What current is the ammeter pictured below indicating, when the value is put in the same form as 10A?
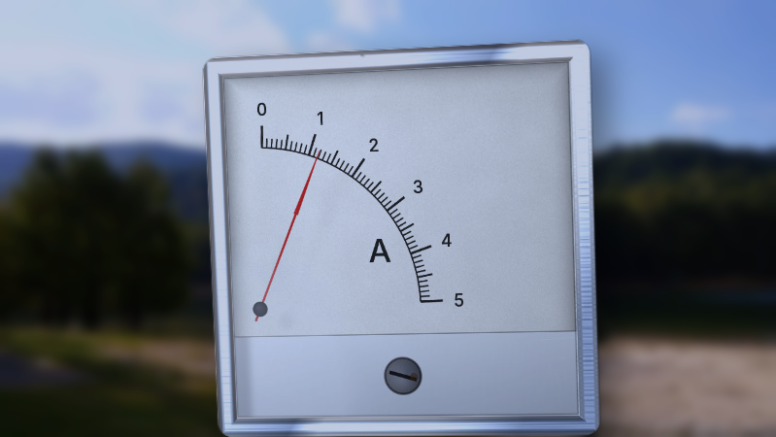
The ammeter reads 1.2A
